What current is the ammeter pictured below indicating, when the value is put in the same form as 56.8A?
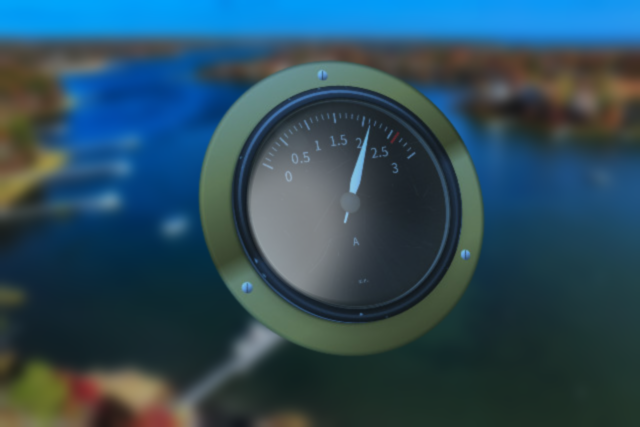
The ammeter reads 2.1A
